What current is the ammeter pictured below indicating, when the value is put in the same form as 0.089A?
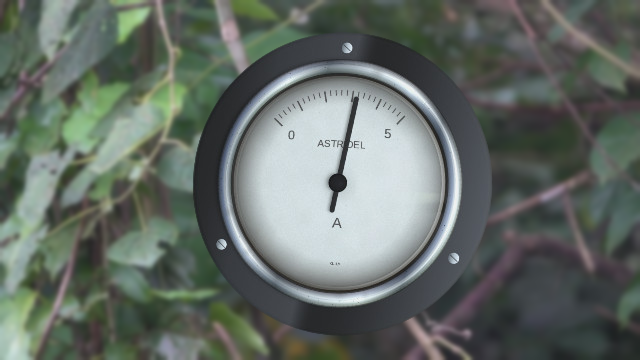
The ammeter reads 3.2A
